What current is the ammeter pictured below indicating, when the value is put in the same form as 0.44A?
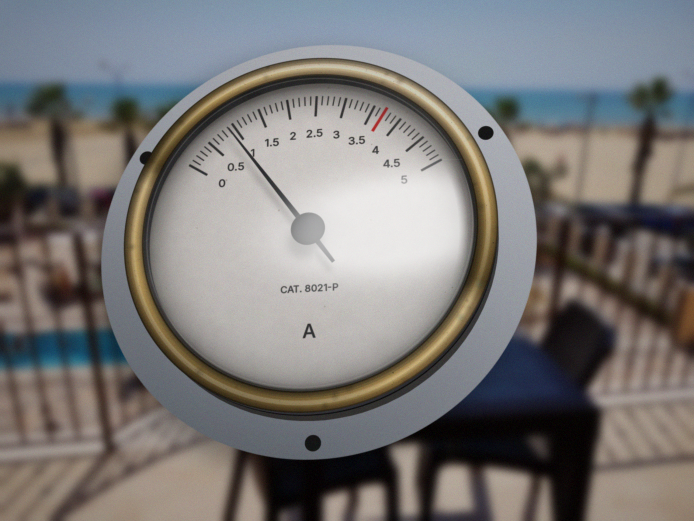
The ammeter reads 0.9A
